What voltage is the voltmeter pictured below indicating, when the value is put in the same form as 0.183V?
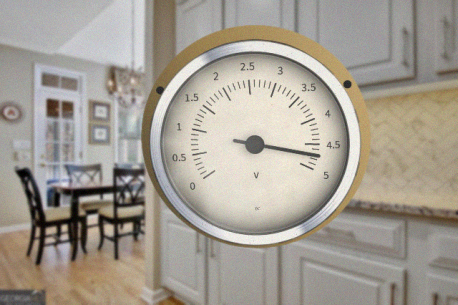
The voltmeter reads 4.7V
